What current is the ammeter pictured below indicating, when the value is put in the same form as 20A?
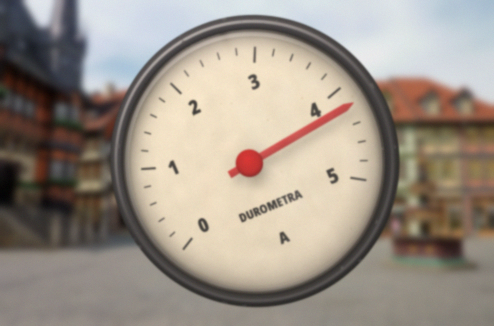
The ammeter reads 4.2A
